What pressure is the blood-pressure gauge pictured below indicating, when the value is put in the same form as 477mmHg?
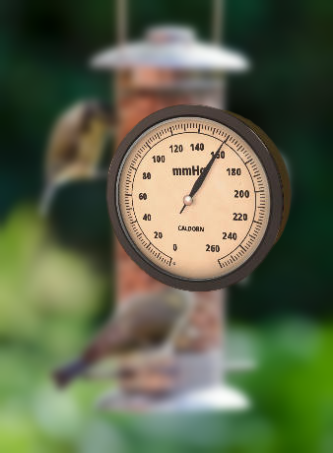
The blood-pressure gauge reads 160mmHg
